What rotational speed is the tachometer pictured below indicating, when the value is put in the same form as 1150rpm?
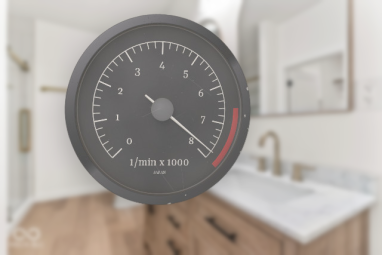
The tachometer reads 7800rpm
